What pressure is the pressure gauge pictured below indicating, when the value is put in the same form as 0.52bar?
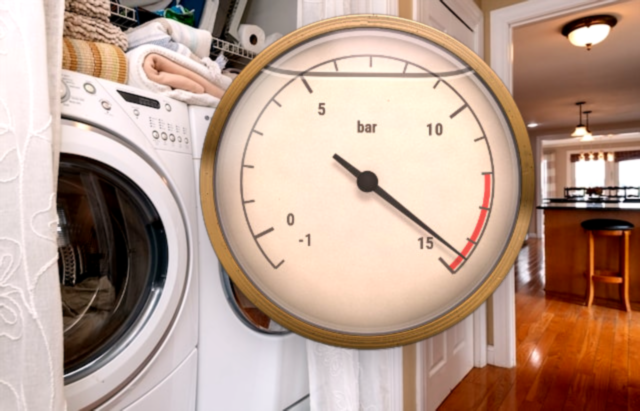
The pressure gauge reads 14.5bar
